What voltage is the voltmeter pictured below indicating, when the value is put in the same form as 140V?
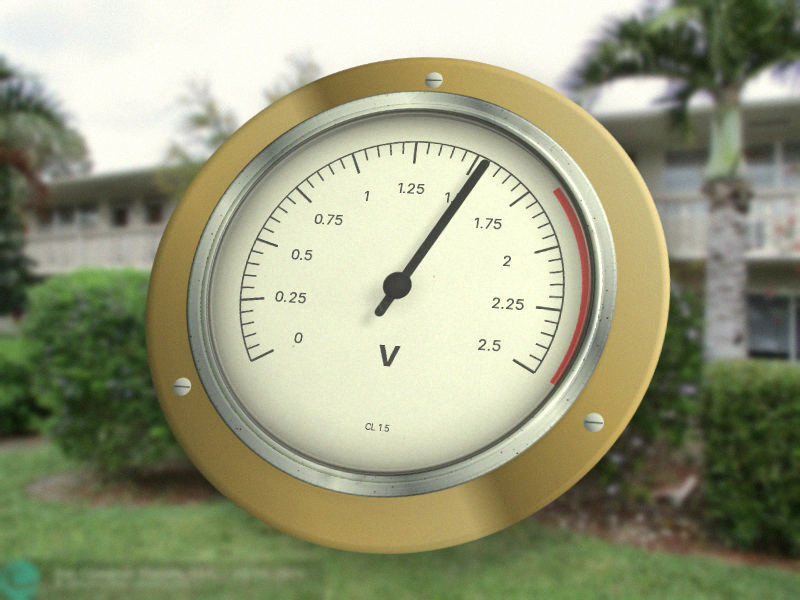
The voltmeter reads 1.55V
